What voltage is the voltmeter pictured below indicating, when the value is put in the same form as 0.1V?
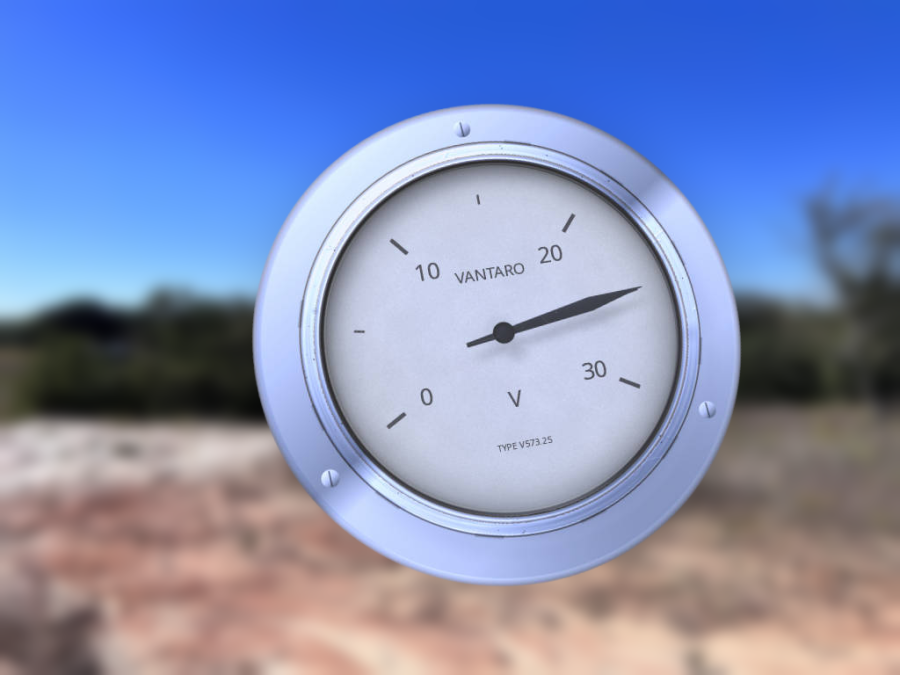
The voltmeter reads 25V
